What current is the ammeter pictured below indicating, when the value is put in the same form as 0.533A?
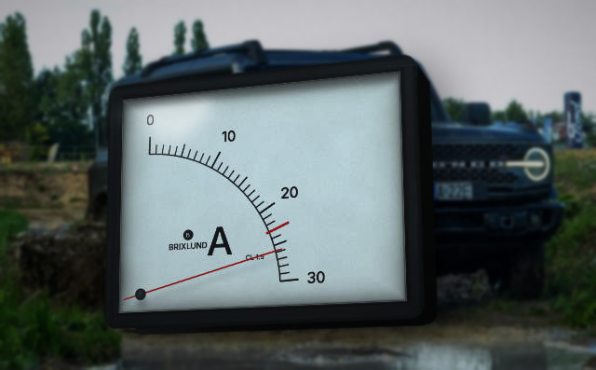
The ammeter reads 26A
